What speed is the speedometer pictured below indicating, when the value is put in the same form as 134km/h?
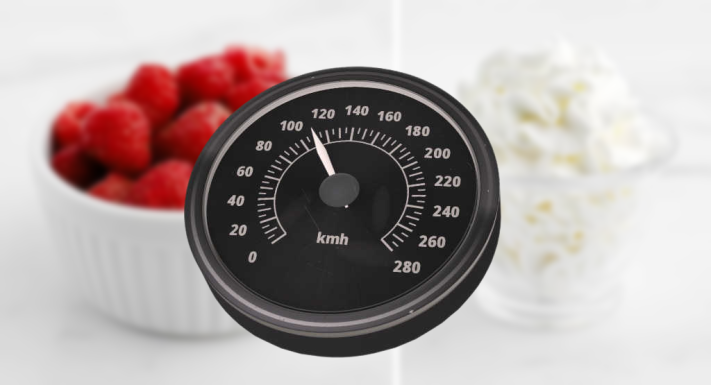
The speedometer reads 110km/h
